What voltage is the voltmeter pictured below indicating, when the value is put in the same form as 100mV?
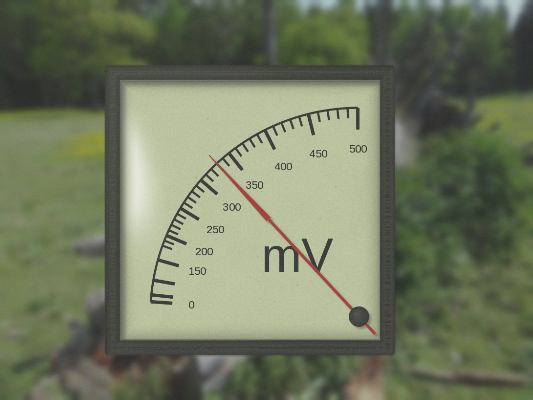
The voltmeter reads 330mV
